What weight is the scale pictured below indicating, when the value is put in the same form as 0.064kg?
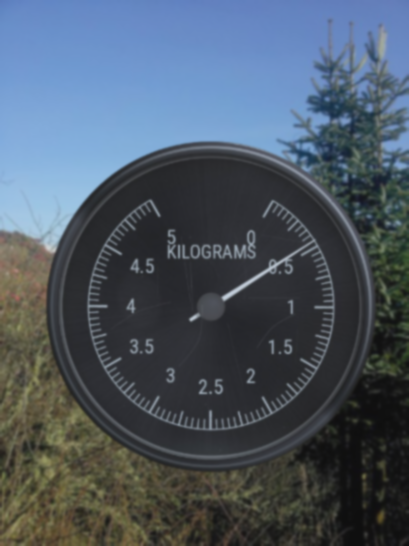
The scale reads 0.45kg
